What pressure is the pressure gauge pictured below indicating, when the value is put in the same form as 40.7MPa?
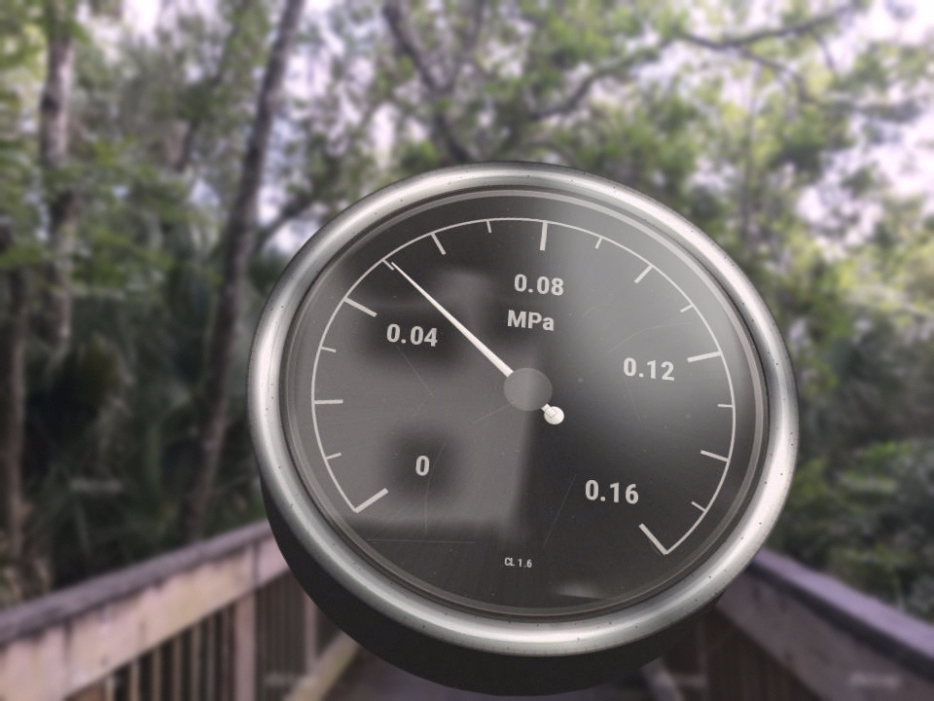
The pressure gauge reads 0.05MPa
